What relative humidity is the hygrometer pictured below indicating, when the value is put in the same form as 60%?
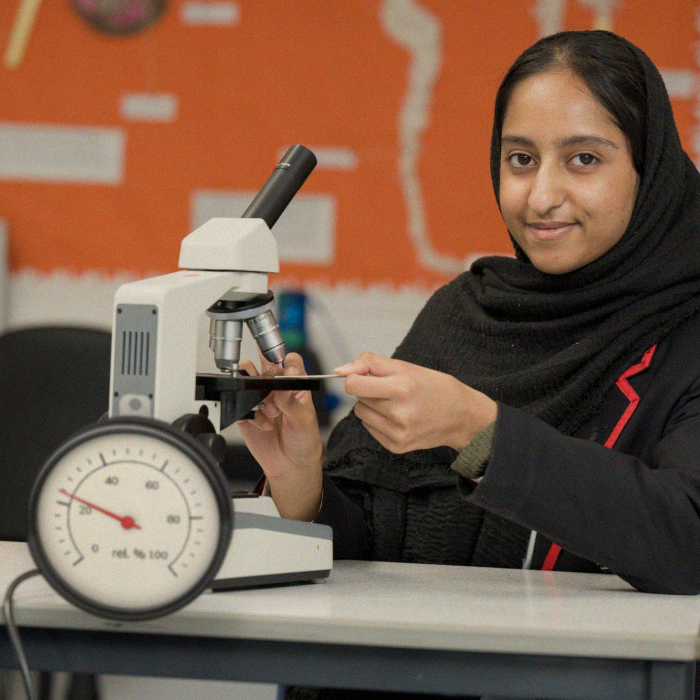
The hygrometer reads 24%
